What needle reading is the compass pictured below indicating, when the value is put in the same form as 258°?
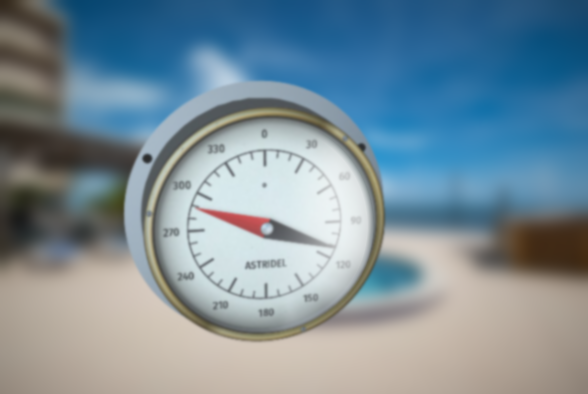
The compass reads 290°
